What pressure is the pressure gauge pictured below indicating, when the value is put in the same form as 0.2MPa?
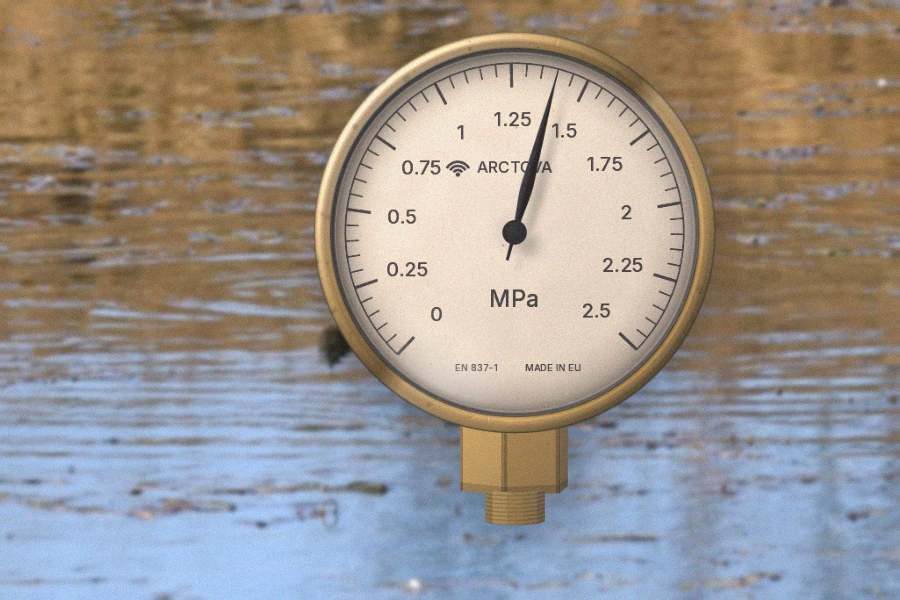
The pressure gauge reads 1.4MPa
